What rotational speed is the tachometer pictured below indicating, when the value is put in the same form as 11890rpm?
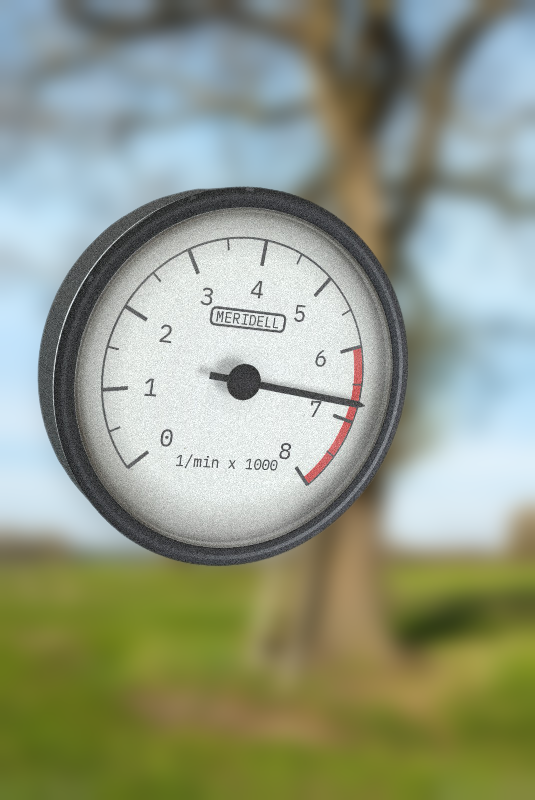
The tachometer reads 6750rpm
